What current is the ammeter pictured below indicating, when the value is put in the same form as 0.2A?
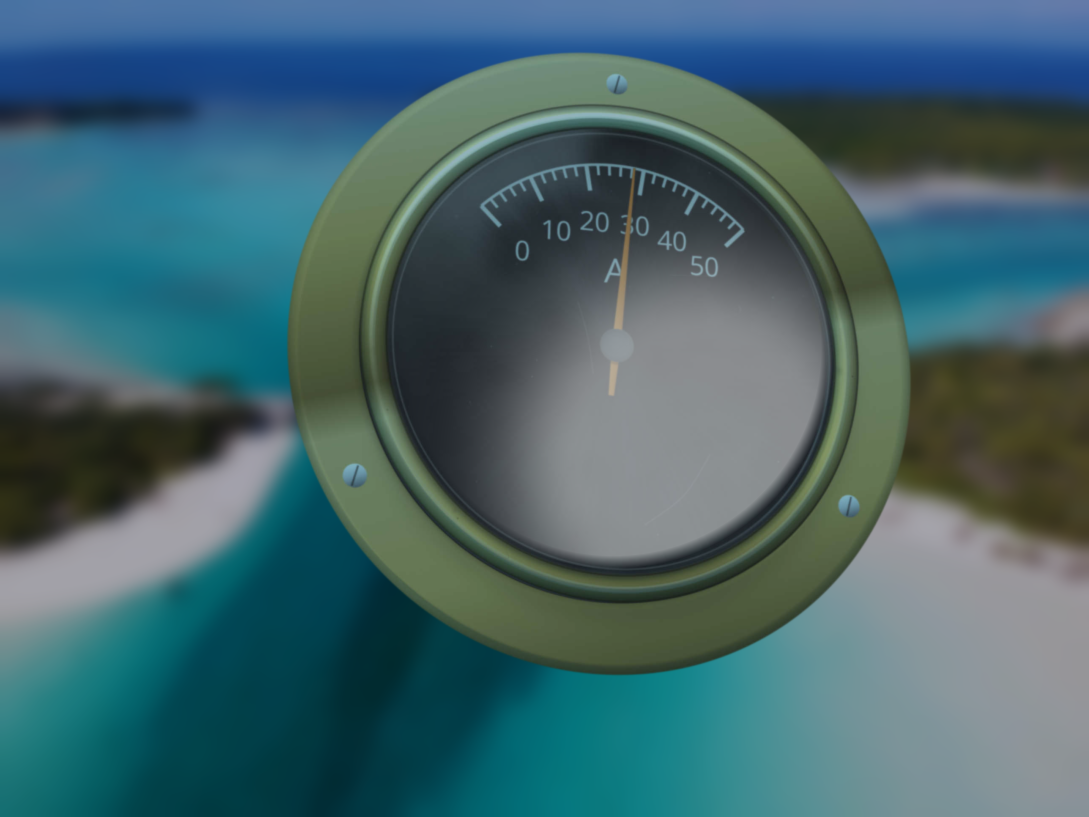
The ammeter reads 28A
